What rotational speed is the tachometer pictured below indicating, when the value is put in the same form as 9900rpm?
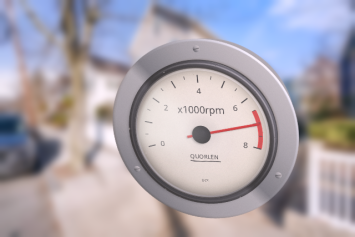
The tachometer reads 7000rpm
